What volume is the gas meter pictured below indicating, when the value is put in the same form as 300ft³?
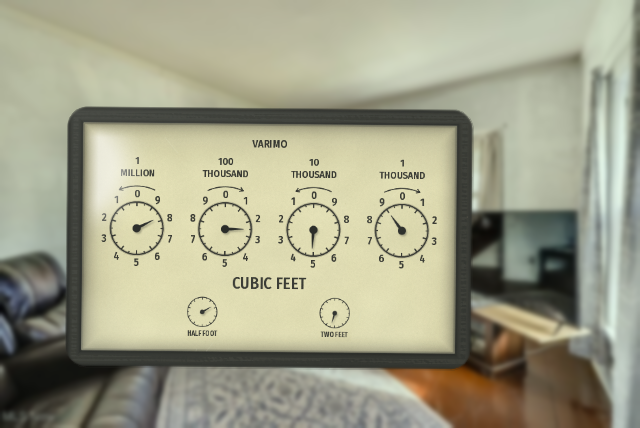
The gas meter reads 824900ft³
